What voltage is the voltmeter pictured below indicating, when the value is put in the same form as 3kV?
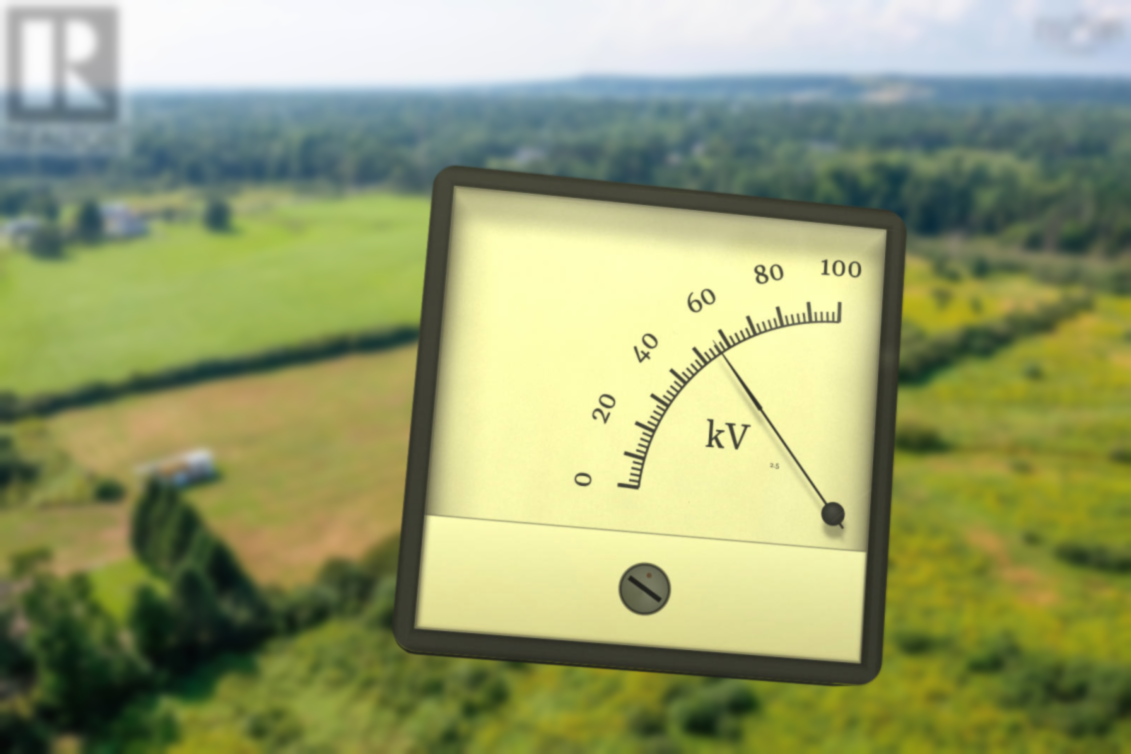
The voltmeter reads 56kV
